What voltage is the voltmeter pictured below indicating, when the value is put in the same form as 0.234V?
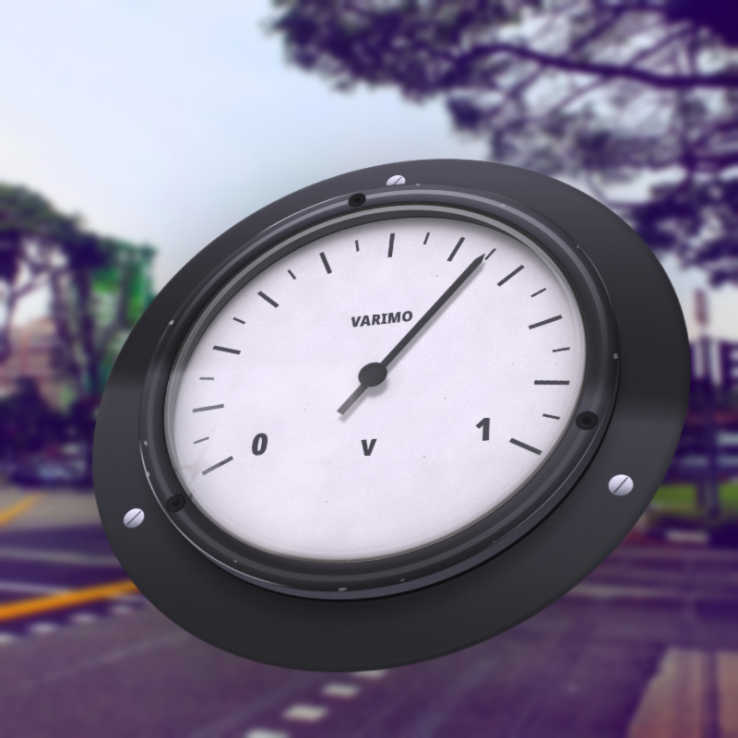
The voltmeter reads 0.65V
